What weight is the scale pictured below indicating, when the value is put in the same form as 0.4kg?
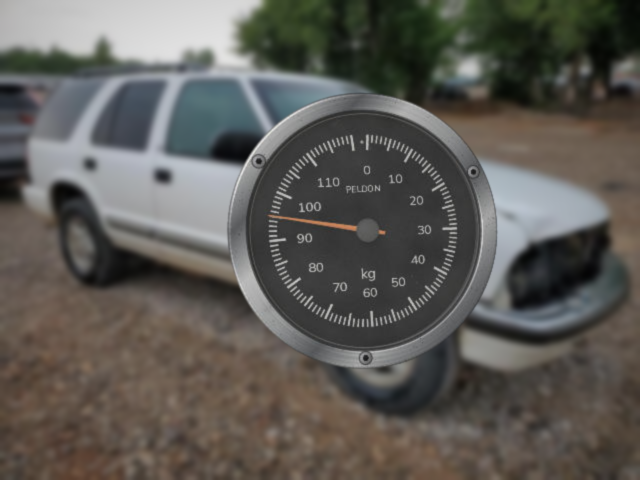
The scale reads 95kg
